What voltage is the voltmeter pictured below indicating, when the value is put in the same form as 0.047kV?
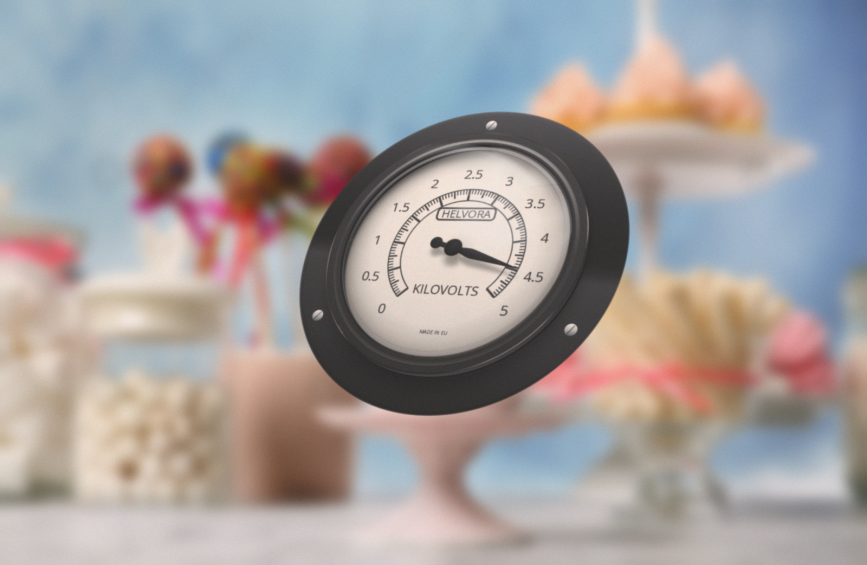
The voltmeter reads 4.5kV
